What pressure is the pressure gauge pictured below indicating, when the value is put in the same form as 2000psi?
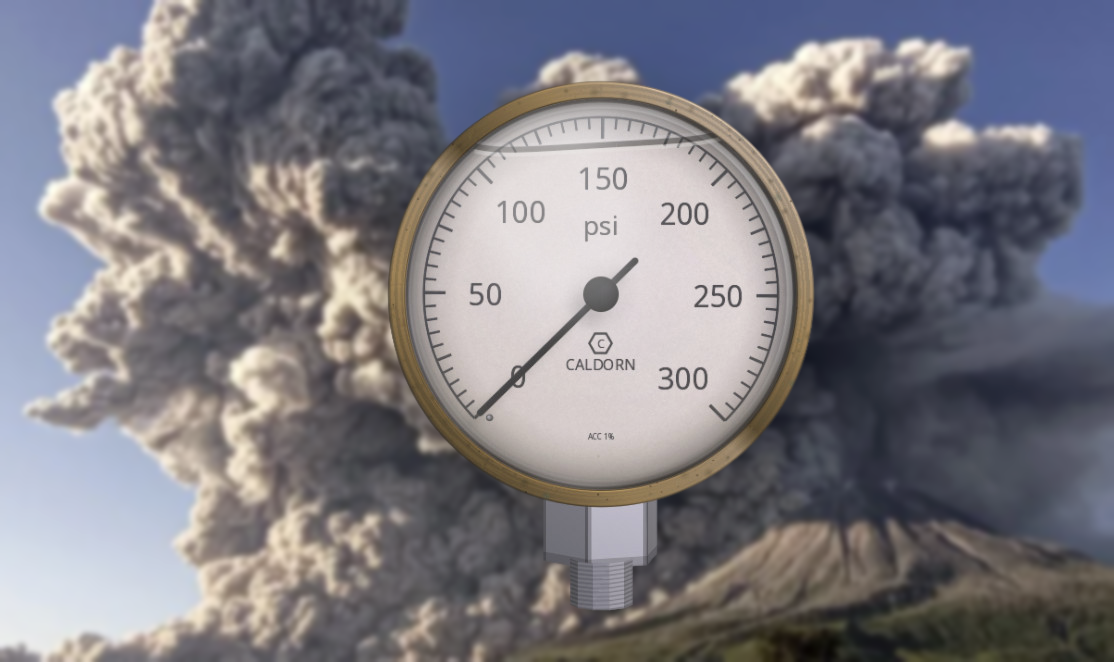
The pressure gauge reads 0psi
